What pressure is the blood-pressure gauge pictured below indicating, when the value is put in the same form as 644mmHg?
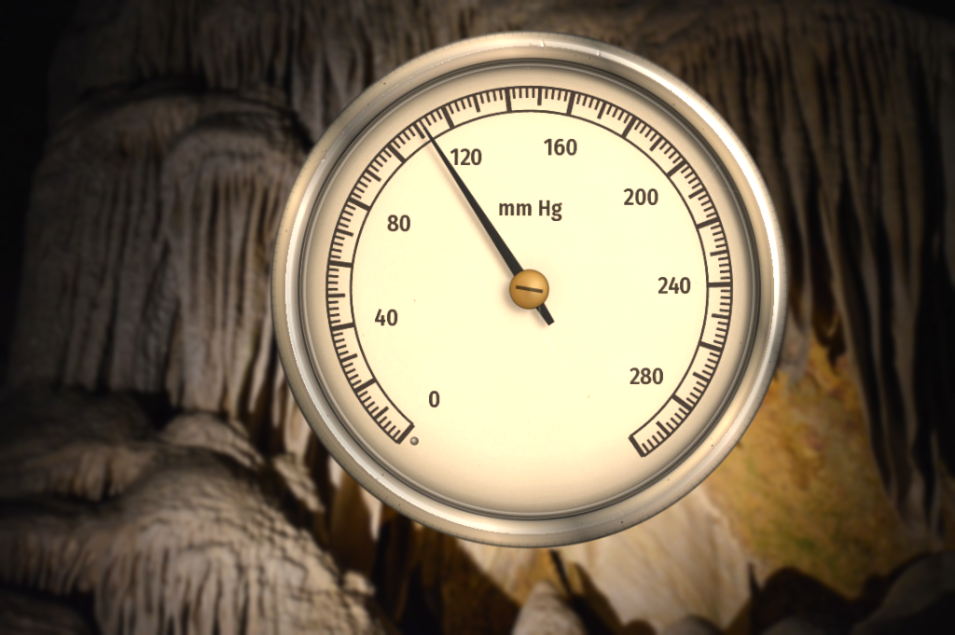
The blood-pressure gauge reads 112mmHg
